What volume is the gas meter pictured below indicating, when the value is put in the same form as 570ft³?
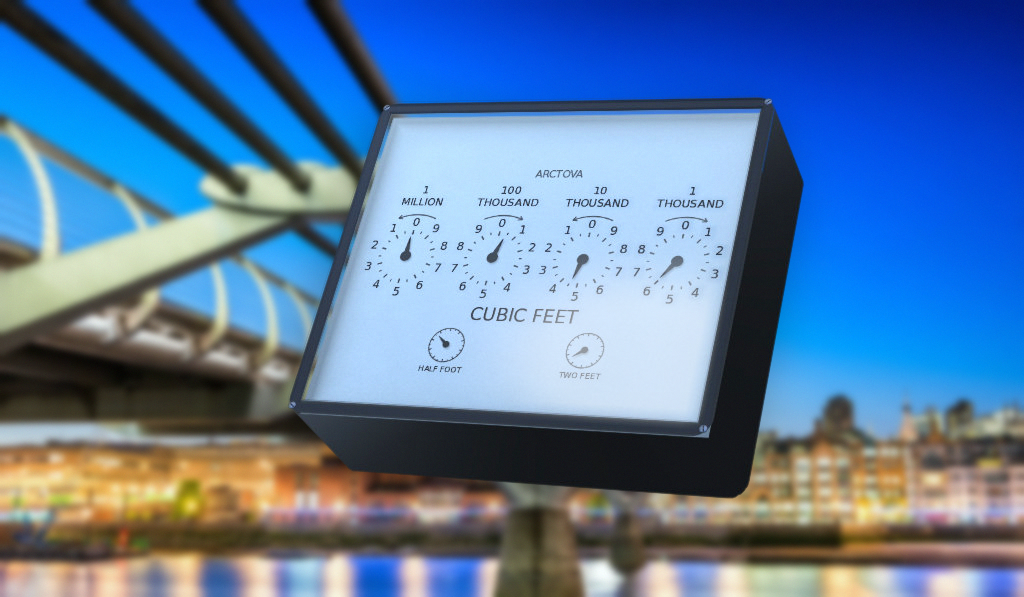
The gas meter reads 4600ft³
